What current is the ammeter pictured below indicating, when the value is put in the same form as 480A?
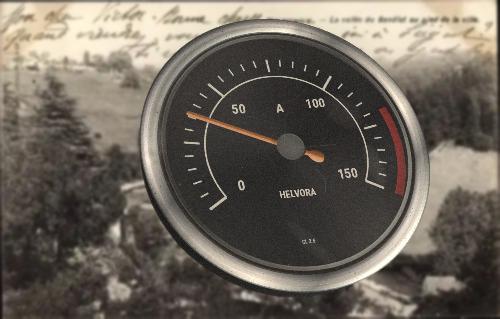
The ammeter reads 35A
